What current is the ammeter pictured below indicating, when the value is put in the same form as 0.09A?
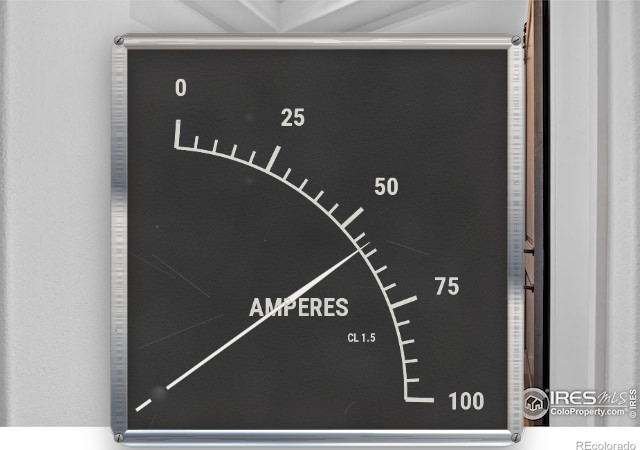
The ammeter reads 57.5A
